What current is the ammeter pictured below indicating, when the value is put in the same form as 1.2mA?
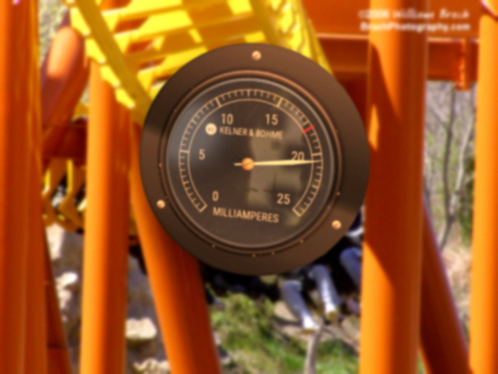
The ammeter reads 20.5mA
